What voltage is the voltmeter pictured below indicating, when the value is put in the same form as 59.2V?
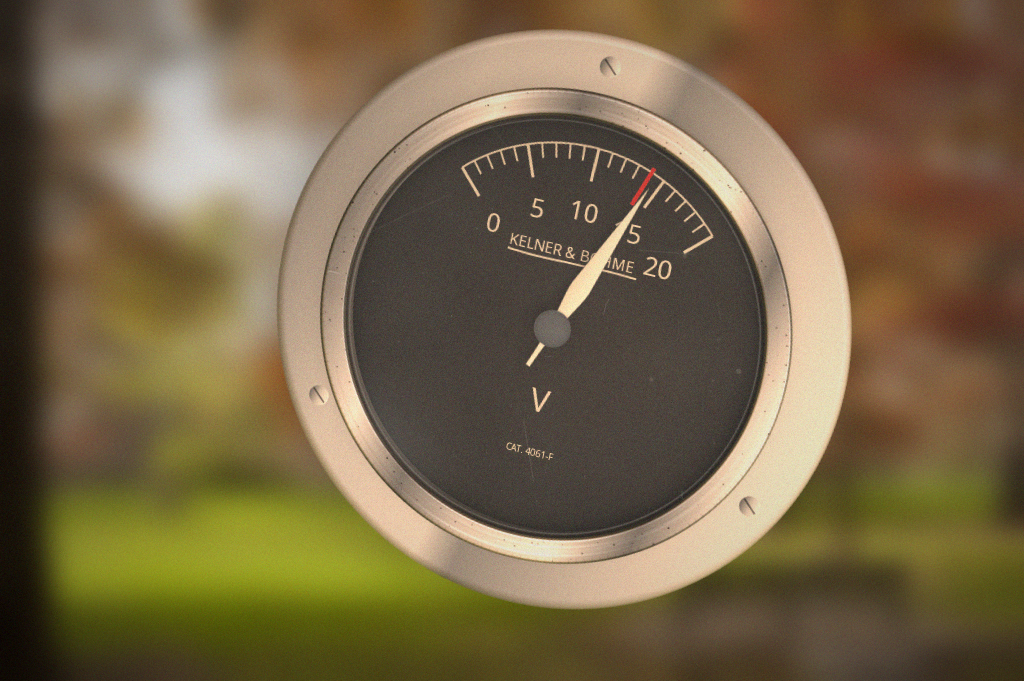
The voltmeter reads 14.5V
